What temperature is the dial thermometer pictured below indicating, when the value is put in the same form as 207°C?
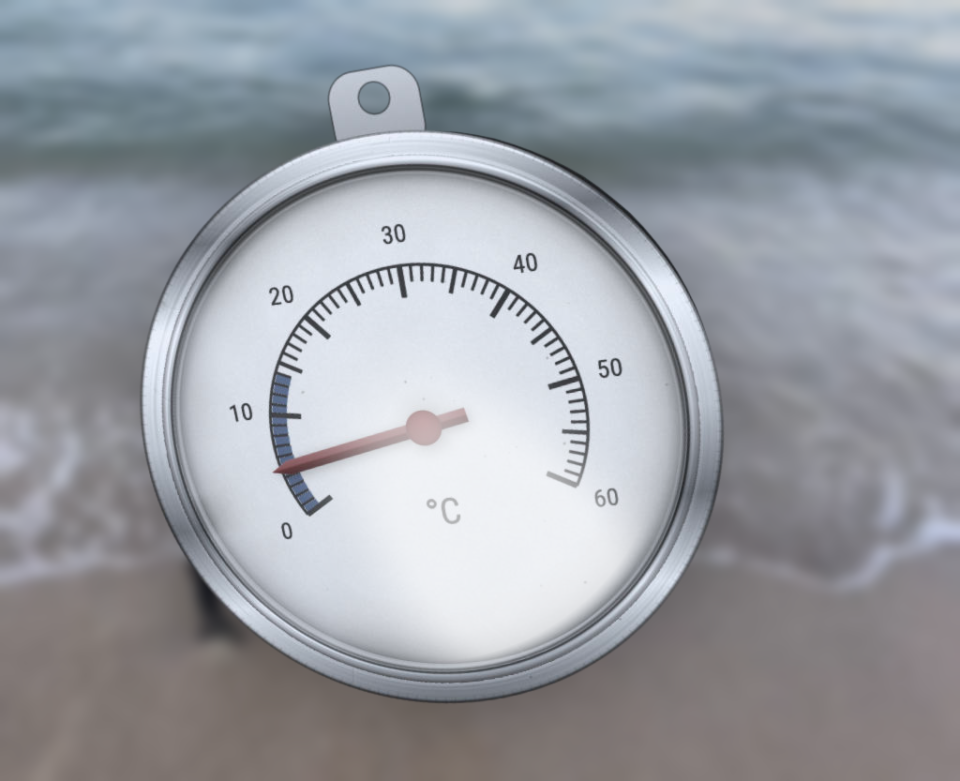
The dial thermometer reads 5°C
